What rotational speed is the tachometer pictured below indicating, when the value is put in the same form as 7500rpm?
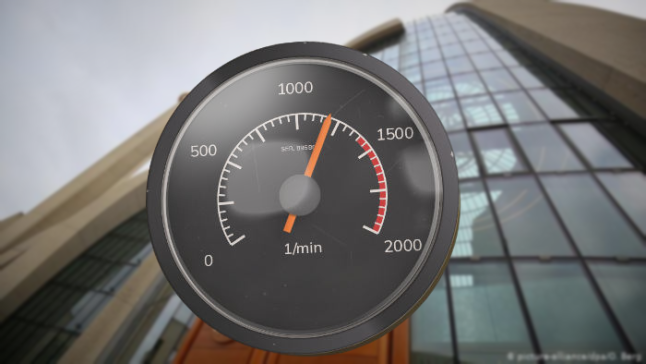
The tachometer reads 1200rpm
